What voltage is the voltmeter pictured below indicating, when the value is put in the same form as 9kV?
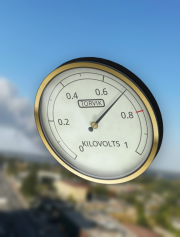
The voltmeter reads 0.7kV
